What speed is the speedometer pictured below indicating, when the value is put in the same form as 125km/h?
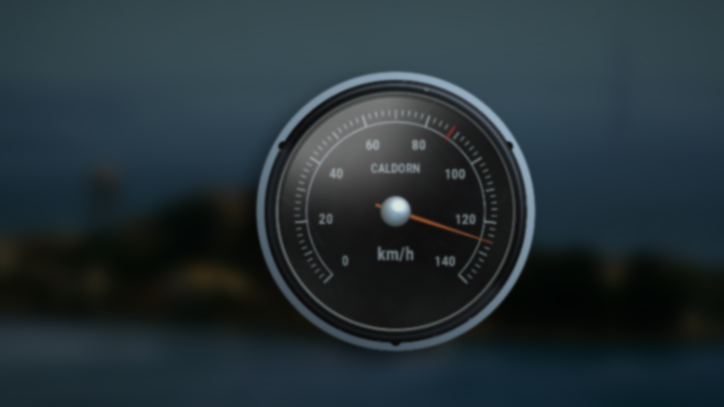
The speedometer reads 126km/h
